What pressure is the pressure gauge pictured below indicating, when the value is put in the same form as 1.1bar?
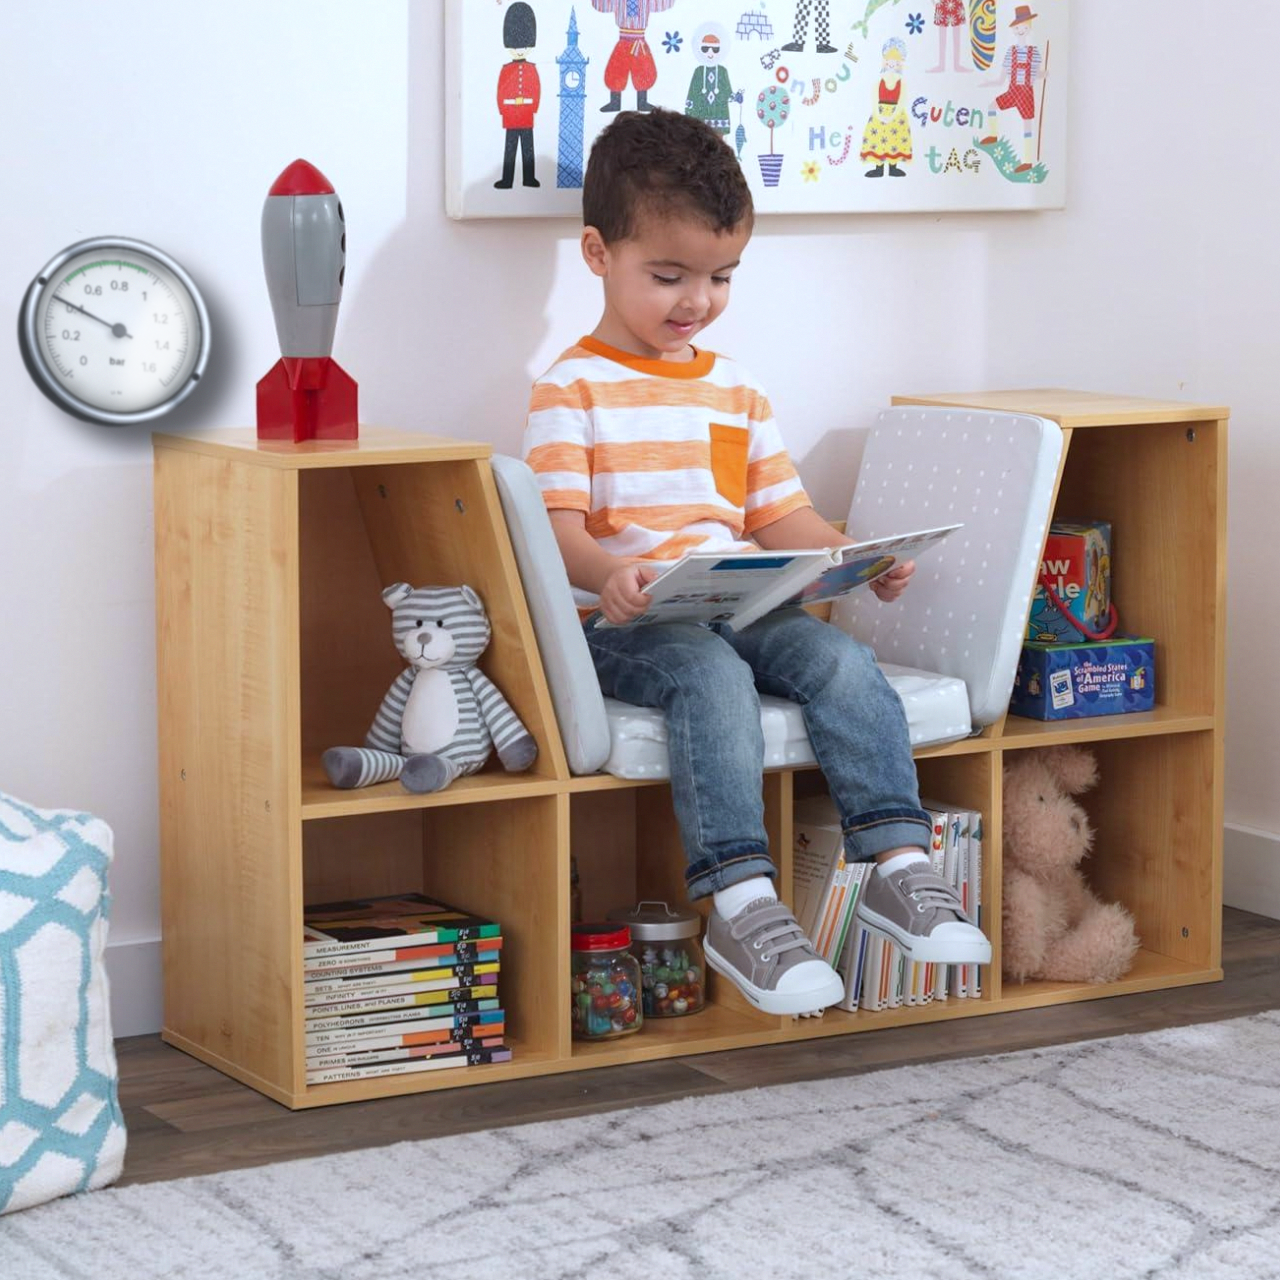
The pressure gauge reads 0.4bar
